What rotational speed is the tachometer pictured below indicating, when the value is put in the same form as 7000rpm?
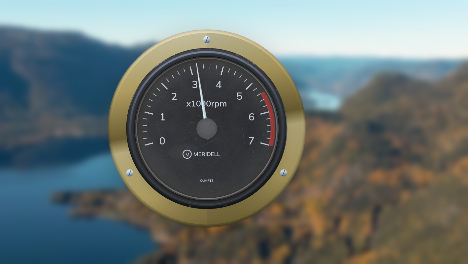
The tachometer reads 3200rpm
